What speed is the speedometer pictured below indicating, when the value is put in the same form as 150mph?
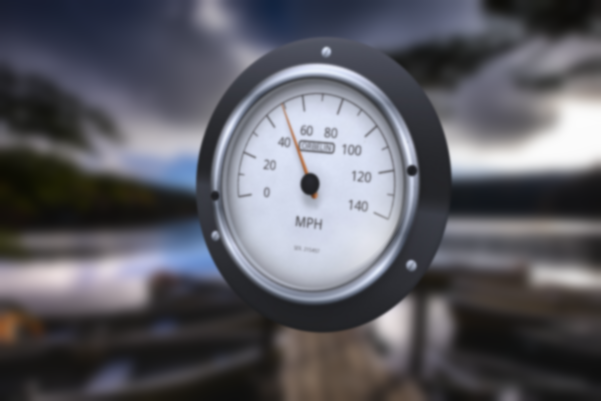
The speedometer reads 50mph
